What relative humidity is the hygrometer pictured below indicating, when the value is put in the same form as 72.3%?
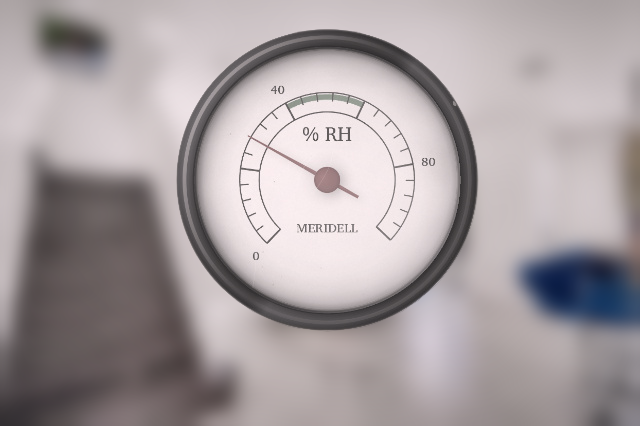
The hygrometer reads 28%
